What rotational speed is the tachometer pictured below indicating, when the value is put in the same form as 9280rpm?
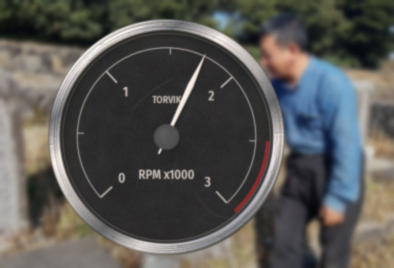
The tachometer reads 1750rpm
